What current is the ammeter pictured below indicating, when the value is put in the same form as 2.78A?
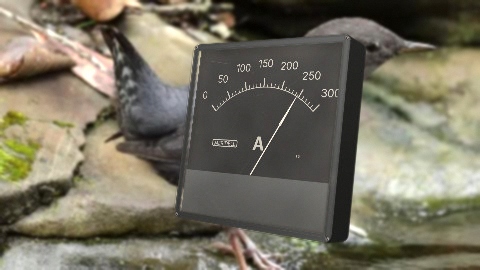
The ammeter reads 250A
